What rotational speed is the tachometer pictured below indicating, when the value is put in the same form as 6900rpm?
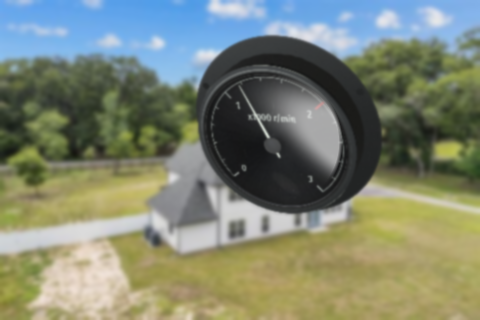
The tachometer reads 1200rpm
